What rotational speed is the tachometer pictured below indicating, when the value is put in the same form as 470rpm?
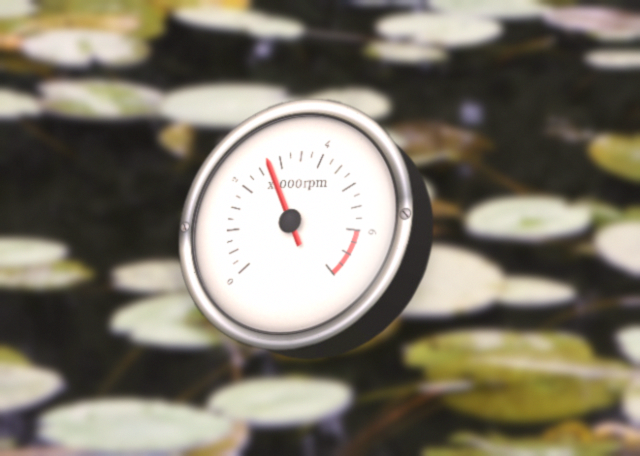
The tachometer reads 2750rpm
